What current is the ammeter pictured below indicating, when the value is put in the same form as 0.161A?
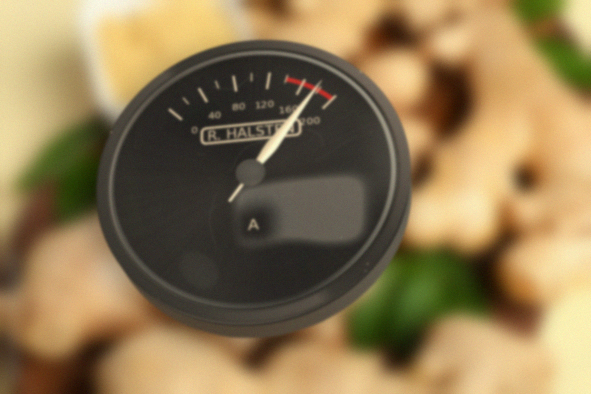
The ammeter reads 180A
